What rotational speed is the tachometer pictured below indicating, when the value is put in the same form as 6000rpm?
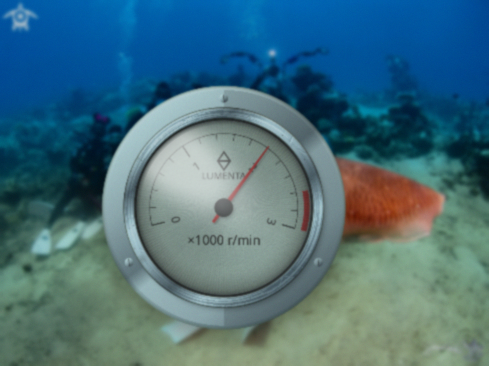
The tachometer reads 2000rpm
